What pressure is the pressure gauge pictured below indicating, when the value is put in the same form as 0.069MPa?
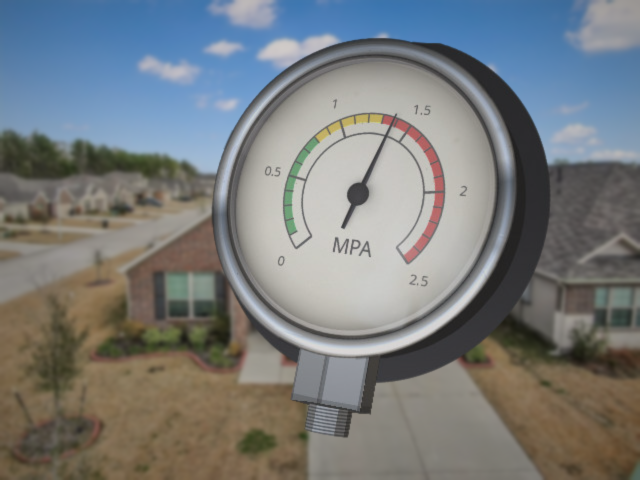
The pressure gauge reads 1.4MPa
